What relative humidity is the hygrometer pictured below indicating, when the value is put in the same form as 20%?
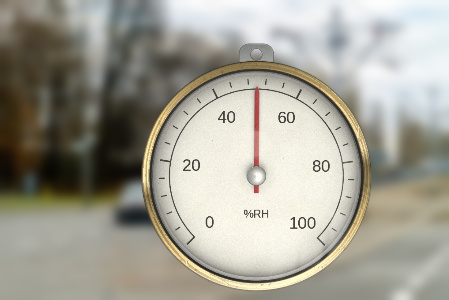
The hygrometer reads 50%
